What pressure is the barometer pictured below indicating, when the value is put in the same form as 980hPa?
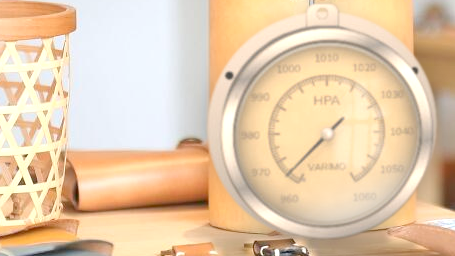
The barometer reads 965hPa
